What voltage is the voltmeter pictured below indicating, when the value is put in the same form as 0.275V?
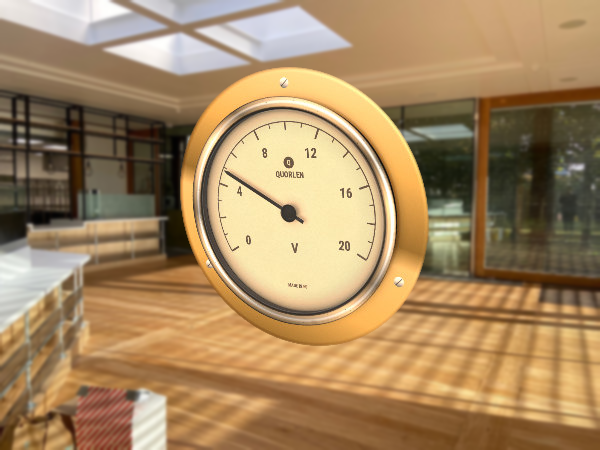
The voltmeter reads 5V
